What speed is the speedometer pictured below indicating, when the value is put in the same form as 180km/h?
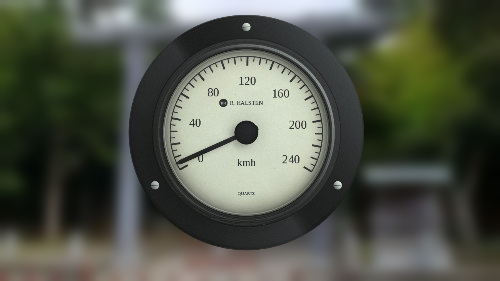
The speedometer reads 5km/h
